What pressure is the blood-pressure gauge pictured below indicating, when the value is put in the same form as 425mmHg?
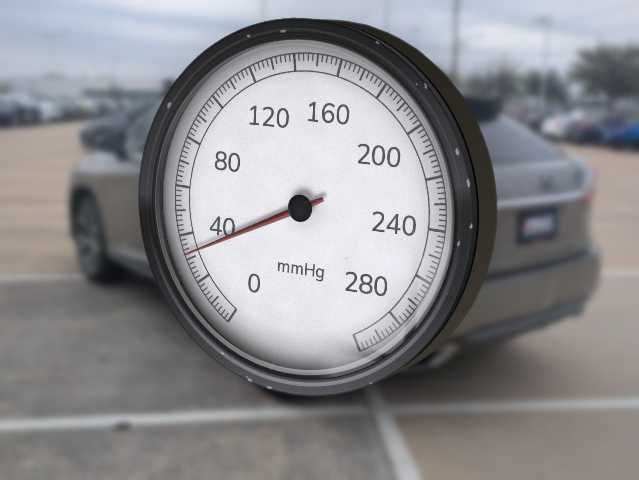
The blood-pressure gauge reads 32mmHg
